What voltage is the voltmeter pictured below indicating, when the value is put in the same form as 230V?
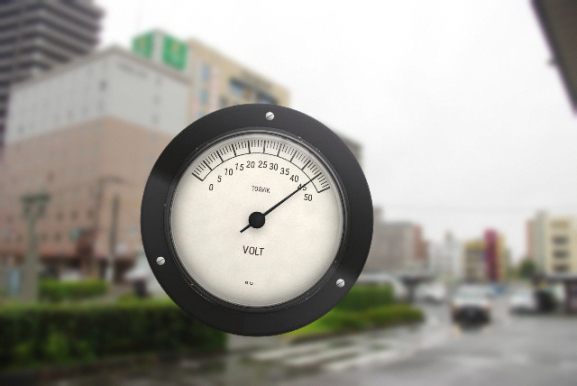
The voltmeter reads 45V
